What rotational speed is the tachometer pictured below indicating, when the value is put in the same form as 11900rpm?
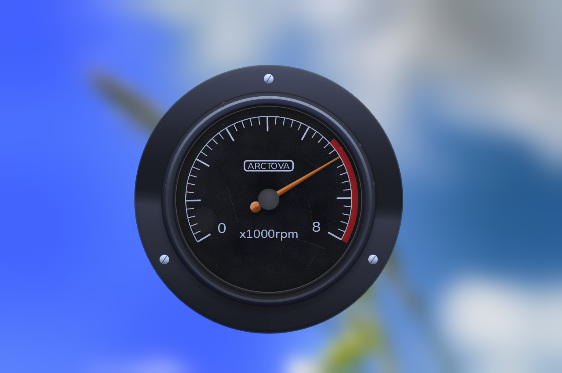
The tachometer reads 6000rpm
